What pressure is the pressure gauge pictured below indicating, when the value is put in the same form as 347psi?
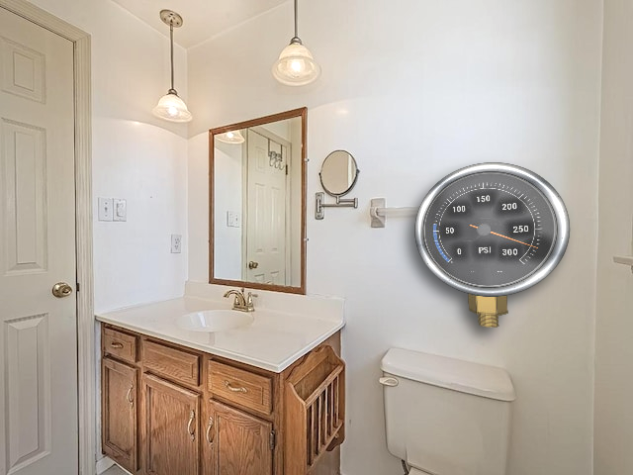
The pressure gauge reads 275psi
